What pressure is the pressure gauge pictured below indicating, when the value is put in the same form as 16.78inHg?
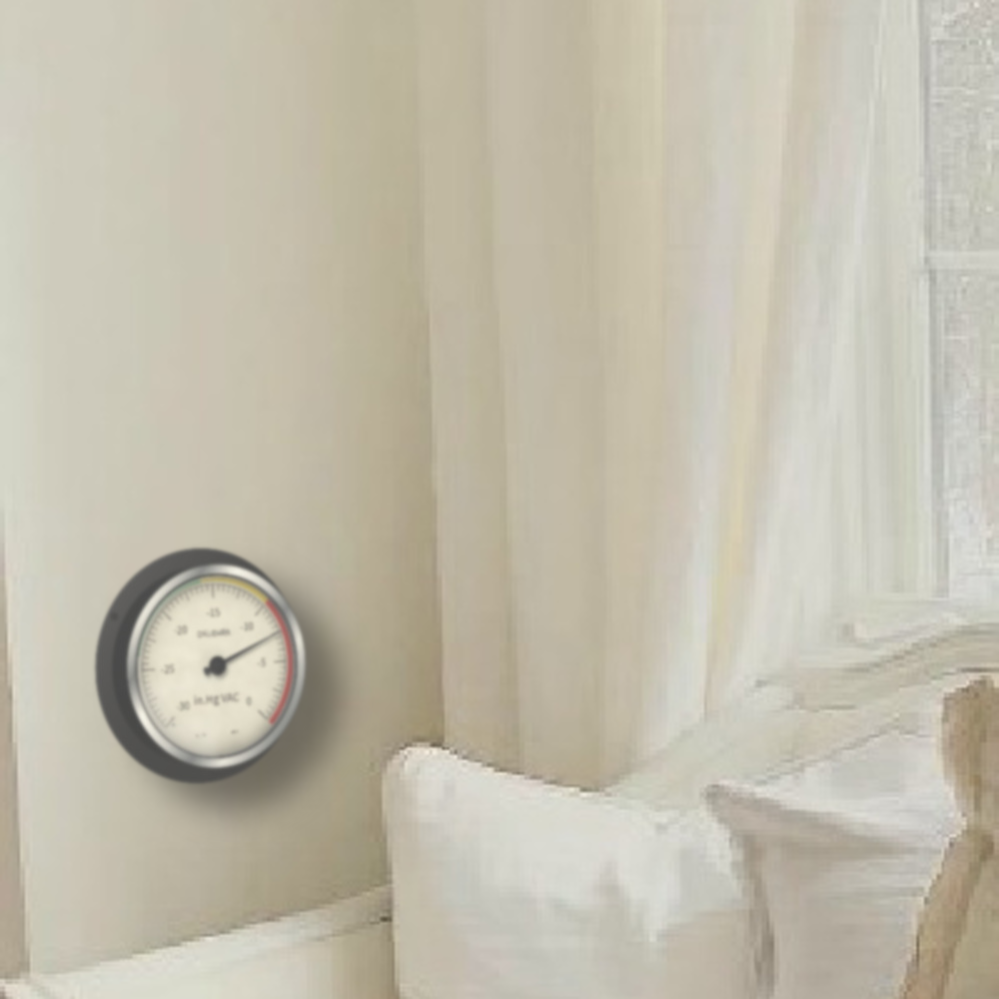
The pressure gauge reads -7.5inHg
